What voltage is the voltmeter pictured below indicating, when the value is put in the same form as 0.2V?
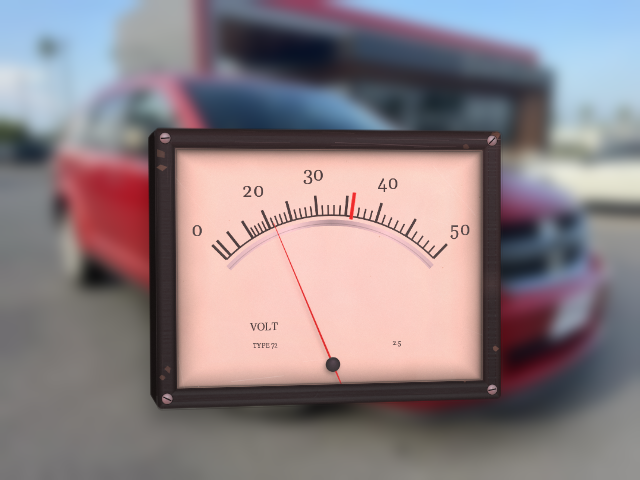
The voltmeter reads 21V
